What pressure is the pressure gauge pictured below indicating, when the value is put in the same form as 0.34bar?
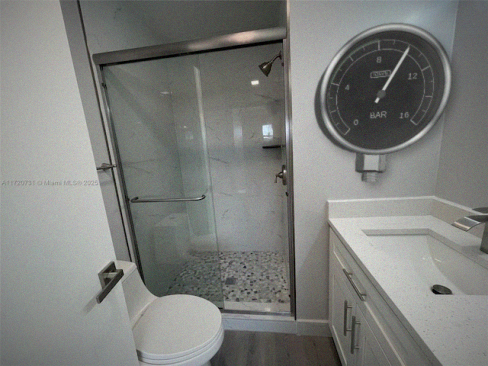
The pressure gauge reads 10bar
